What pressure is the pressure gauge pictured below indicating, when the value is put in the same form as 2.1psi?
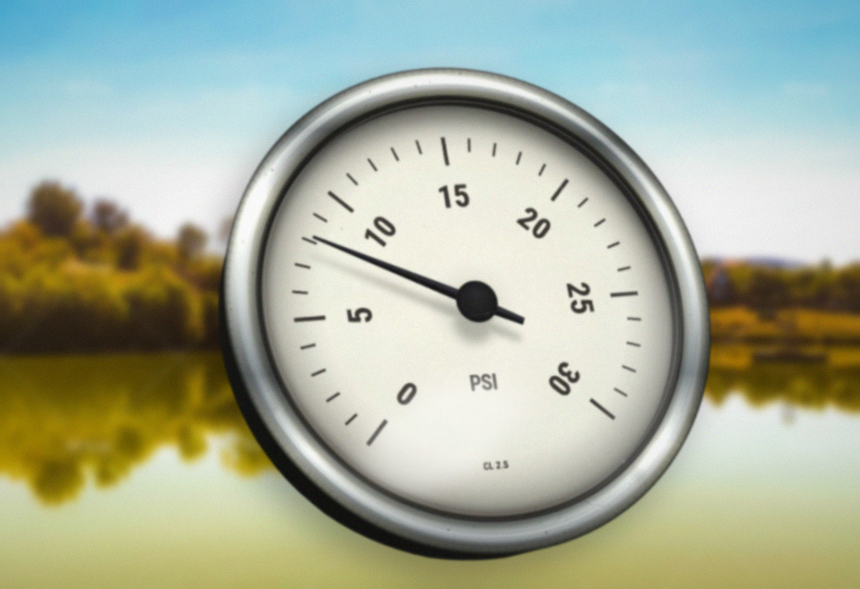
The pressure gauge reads 8psi
